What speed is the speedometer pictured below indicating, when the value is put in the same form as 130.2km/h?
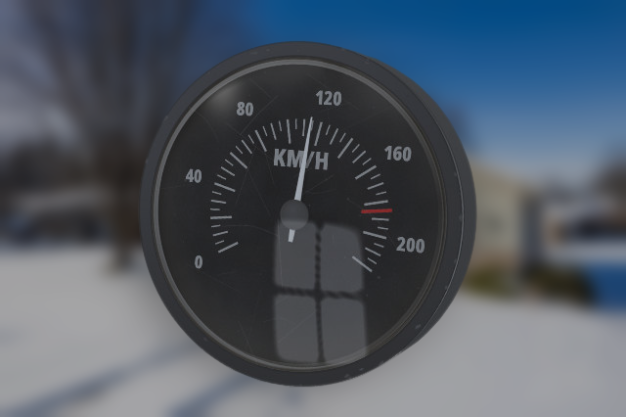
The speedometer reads 115km/h
